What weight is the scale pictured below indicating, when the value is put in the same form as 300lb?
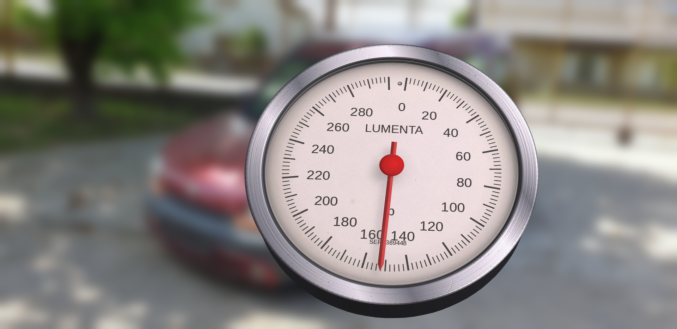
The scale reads 152lb
